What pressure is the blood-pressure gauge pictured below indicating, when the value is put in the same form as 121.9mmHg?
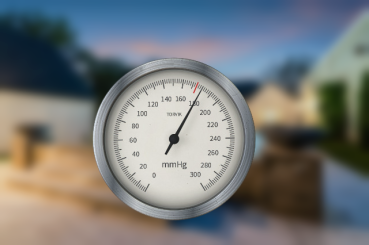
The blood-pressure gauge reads 180mmHg
